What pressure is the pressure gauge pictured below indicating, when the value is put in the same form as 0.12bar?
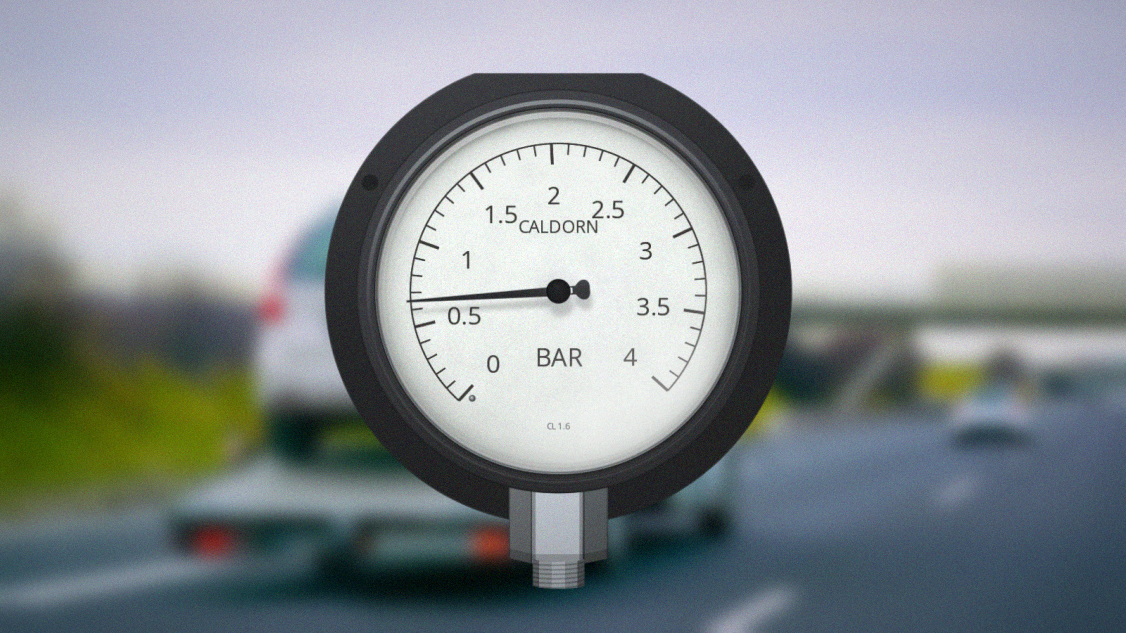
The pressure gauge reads 0.65bar
